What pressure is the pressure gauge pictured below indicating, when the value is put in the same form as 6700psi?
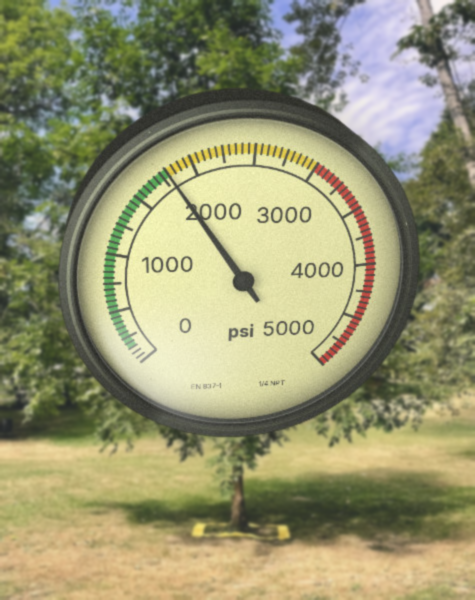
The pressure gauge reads 1800psi
